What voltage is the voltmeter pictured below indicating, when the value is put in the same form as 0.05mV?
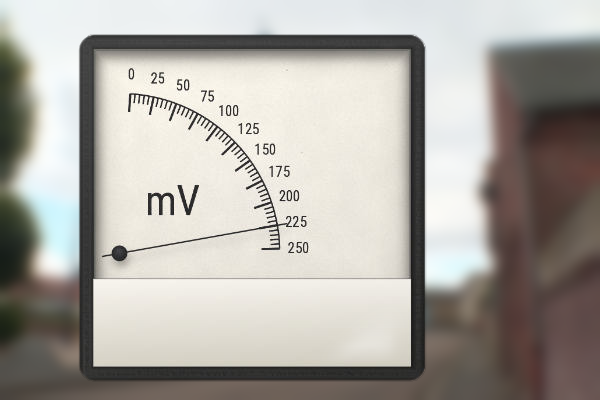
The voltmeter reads 225mV
